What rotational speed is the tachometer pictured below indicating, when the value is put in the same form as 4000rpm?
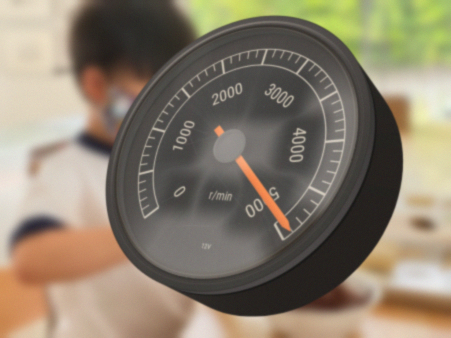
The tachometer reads 4900rpm
